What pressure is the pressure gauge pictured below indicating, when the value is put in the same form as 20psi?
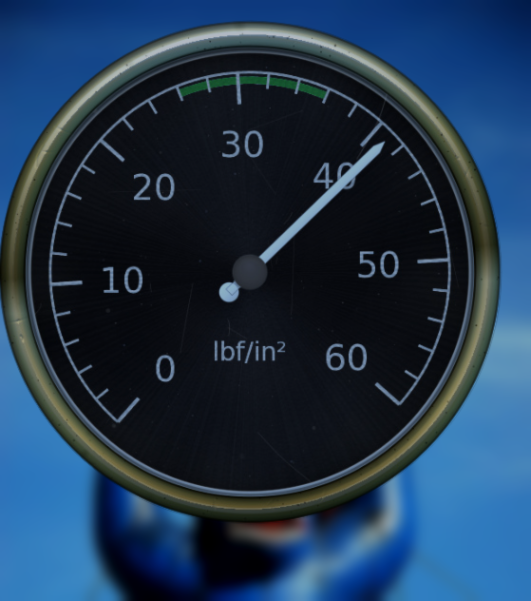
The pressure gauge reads 41psi
